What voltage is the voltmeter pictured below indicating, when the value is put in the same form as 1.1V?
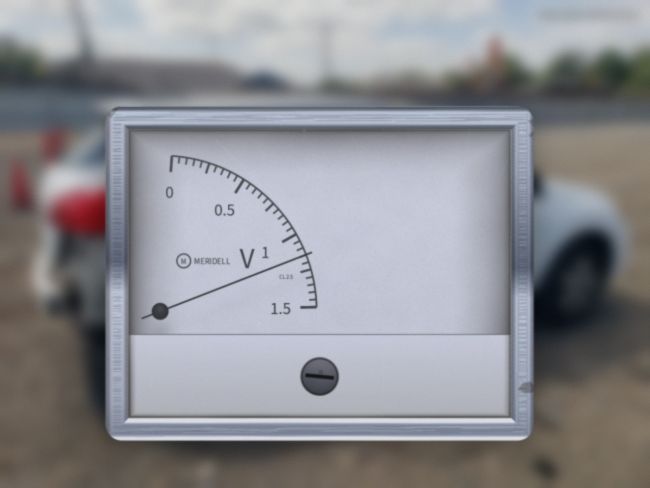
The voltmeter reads 1.15V
